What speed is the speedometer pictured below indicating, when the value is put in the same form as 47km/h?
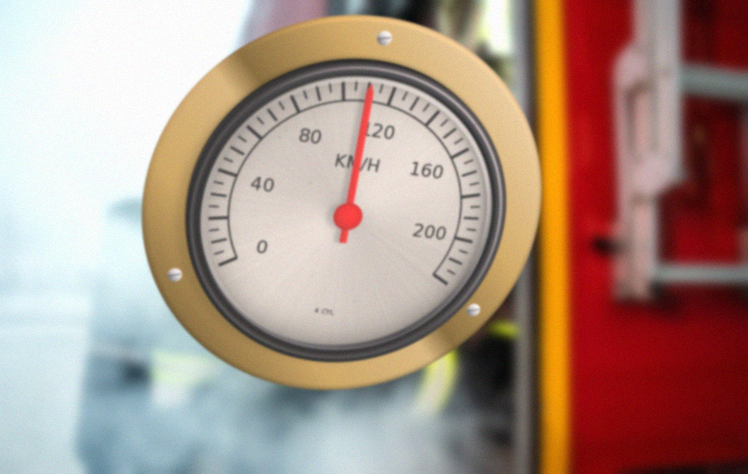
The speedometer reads 110km/h
